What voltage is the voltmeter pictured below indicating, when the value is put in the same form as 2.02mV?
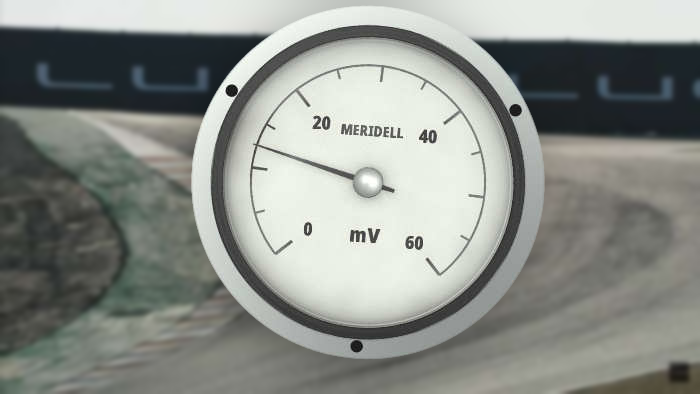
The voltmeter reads 12.5mV
